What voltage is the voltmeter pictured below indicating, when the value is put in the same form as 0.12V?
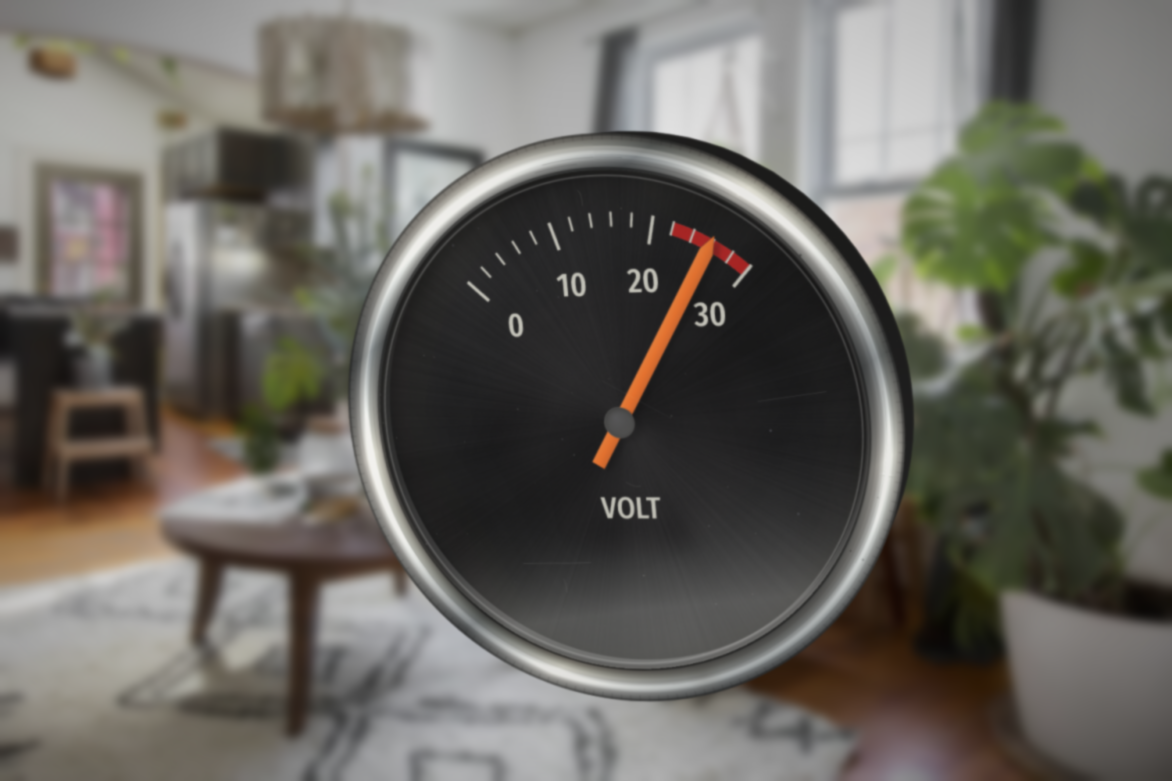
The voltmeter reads 26V
